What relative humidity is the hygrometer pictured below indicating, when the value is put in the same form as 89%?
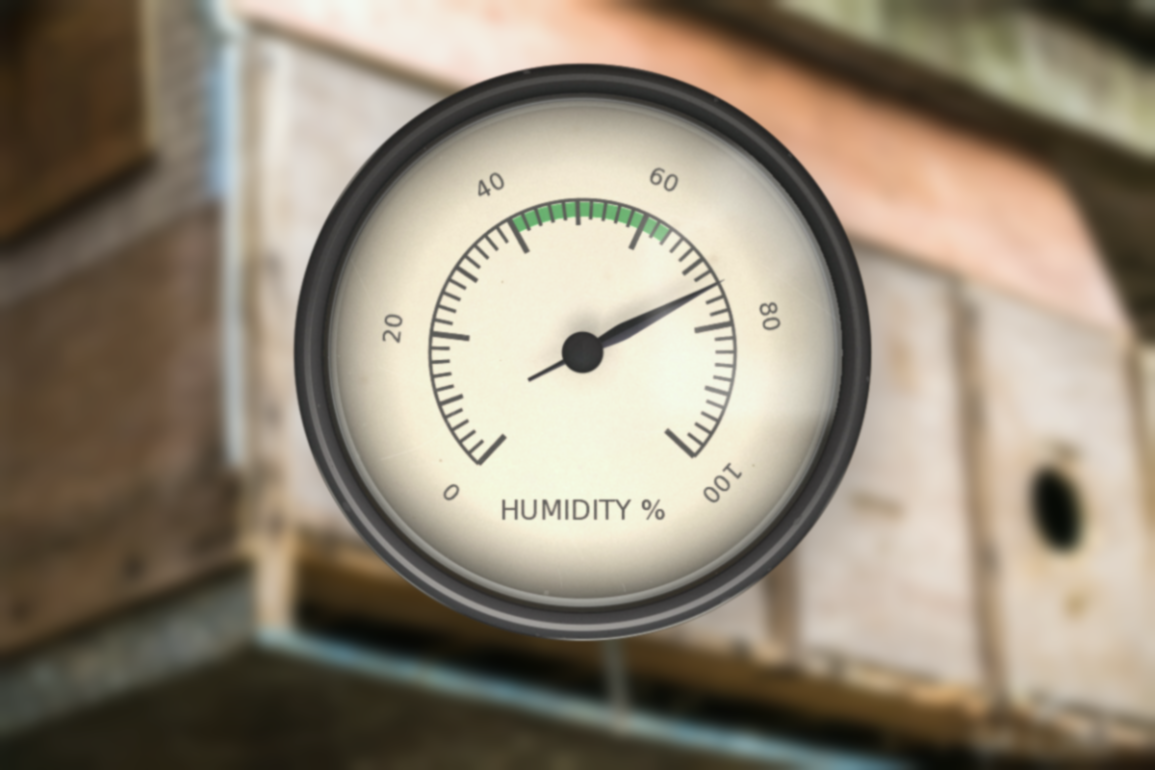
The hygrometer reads 74%
